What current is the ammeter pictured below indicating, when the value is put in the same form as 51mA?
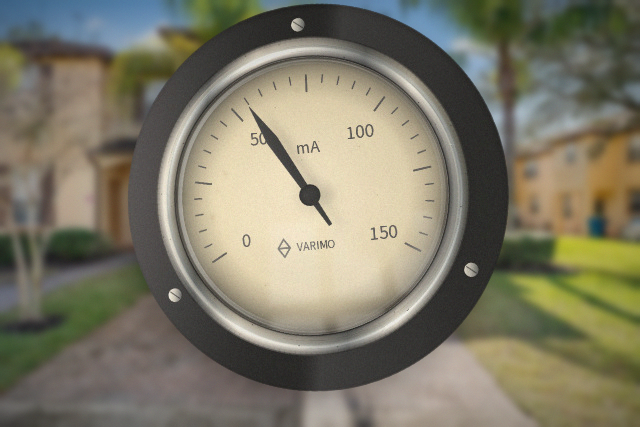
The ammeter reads 55mA
